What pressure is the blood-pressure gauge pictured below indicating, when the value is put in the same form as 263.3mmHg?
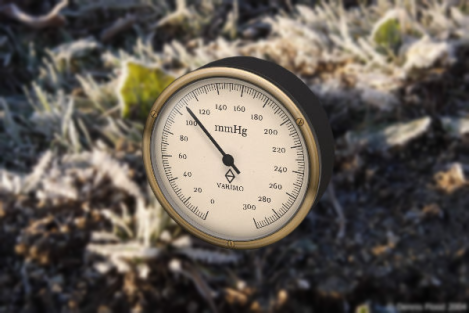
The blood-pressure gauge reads 110mmHg
